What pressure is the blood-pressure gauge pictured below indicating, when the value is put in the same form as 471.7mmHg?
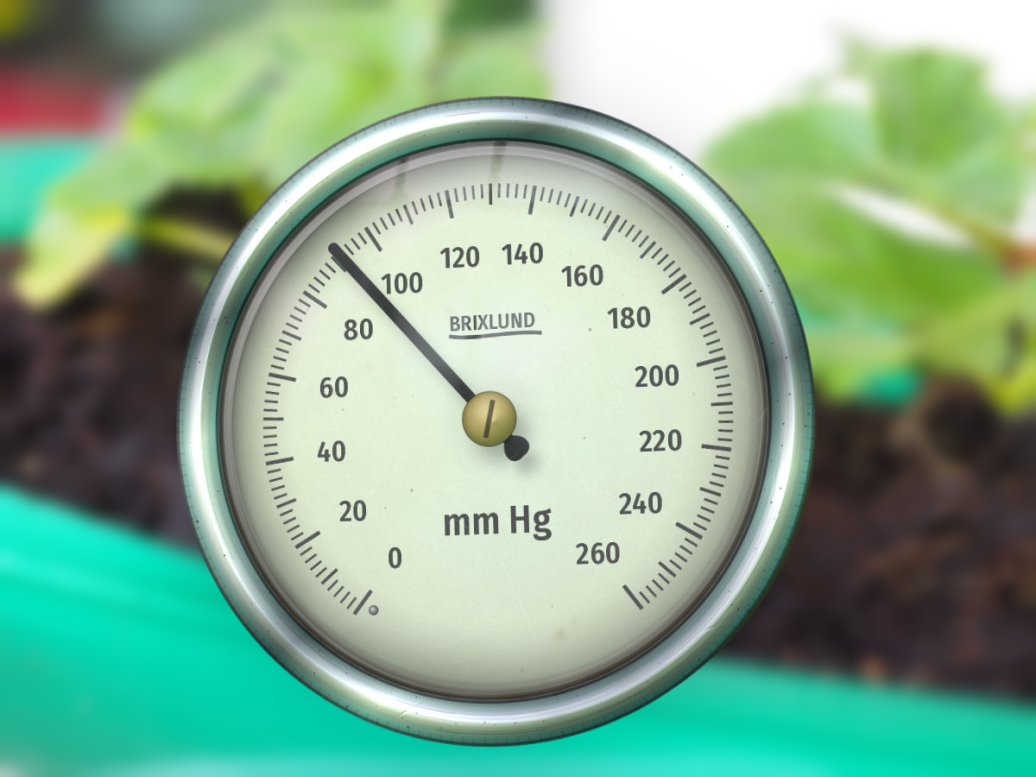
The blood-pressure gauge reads 92mmHg
